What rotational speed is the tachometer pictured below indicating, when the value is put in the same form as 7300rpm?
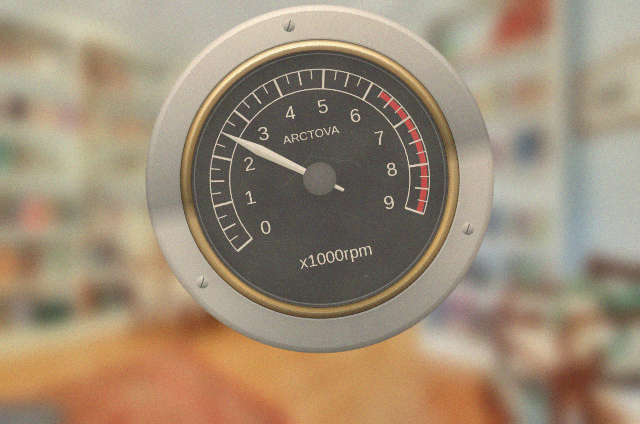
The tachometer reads 2500rpm
